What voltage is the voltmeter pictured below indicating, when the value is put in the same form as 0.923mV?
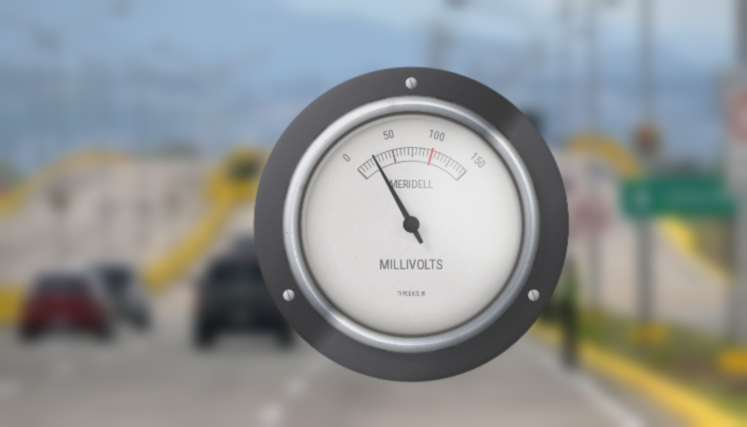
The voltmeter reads 25mV
